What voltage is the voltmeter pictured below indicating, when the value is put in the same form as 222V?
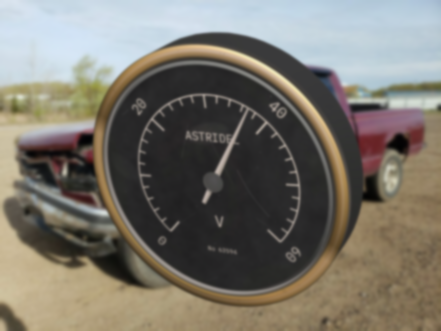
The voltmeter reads 37V
